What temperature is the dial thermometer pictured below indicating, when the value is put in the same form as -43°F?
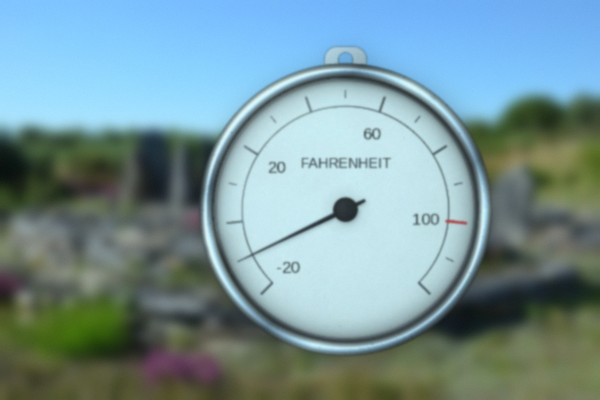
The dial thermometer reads -10°F
